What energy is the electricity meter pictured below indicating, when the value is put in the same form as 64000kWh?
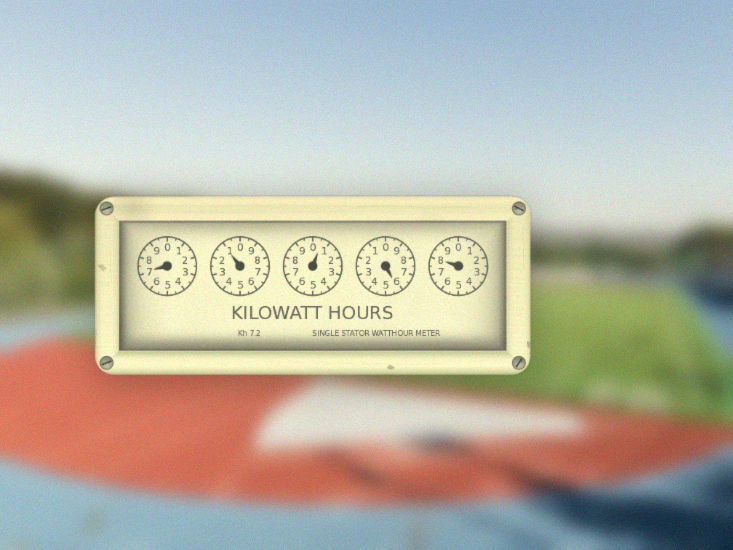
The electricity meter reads 71058kWh
